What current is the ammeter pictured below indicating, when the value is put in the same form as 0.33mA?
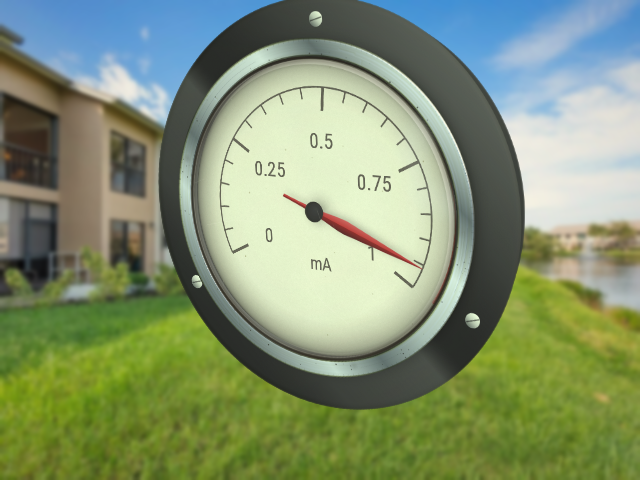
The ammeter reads 0.95mA
